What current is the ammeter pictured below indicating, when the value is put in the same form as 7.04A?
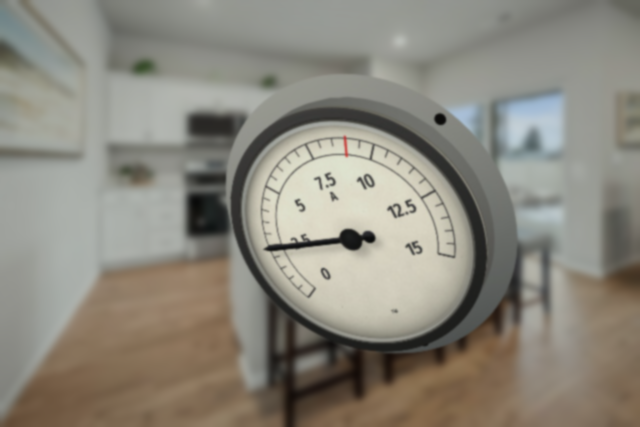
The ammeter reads 2.5A
